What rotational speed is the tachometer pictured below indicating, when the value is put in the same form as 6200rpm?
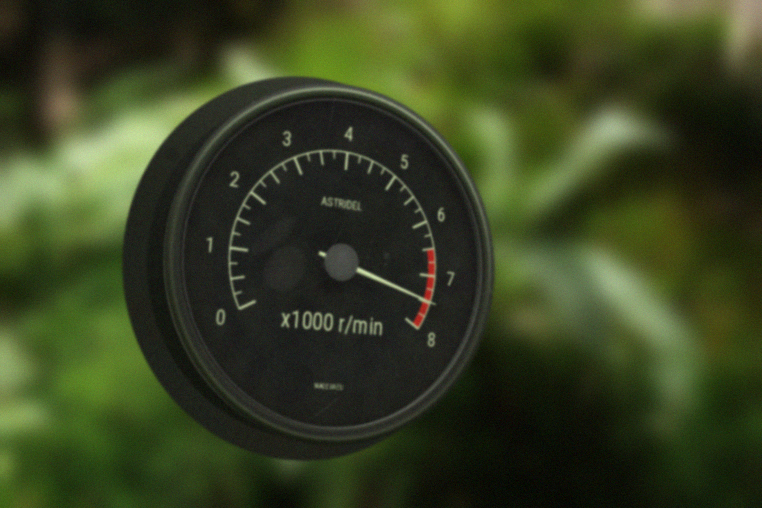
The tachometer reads 7500rpm
